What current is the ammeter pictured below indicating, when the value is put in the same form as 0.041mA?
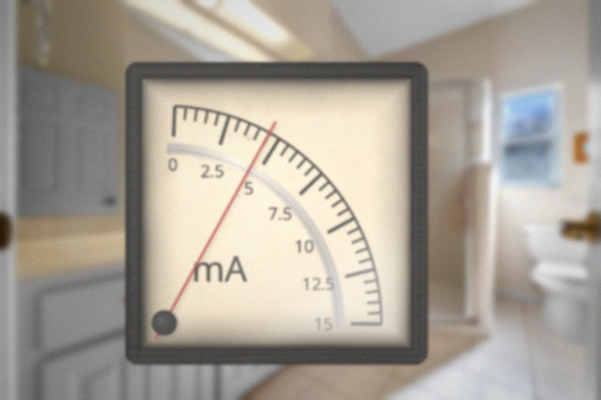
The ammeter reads 4.5mA
